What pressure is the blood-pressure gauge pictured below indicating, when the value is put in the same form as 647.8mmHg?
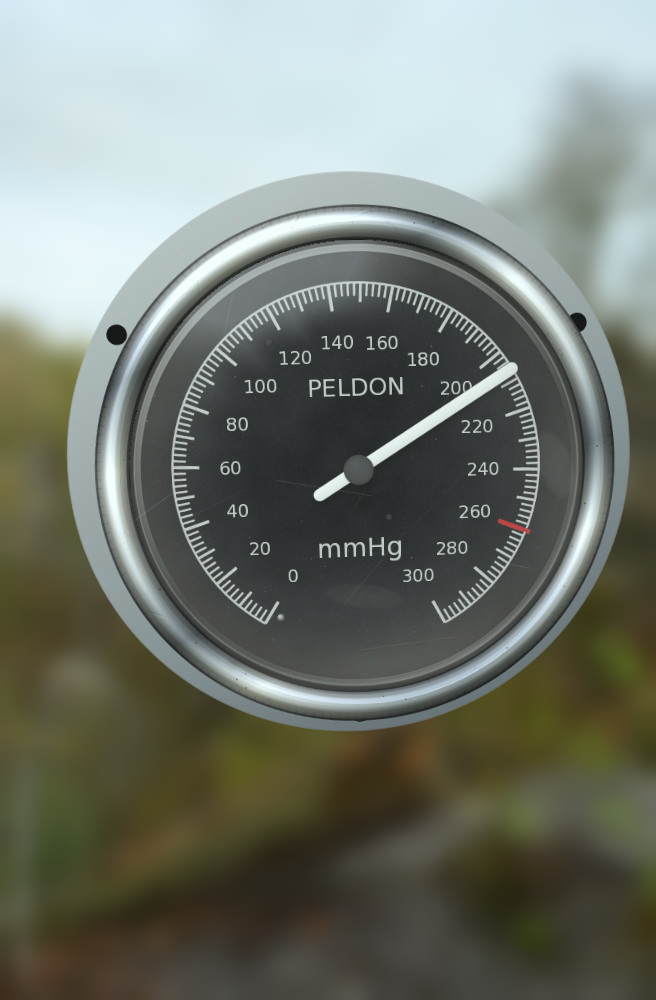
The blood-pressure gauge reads 206mmHg
